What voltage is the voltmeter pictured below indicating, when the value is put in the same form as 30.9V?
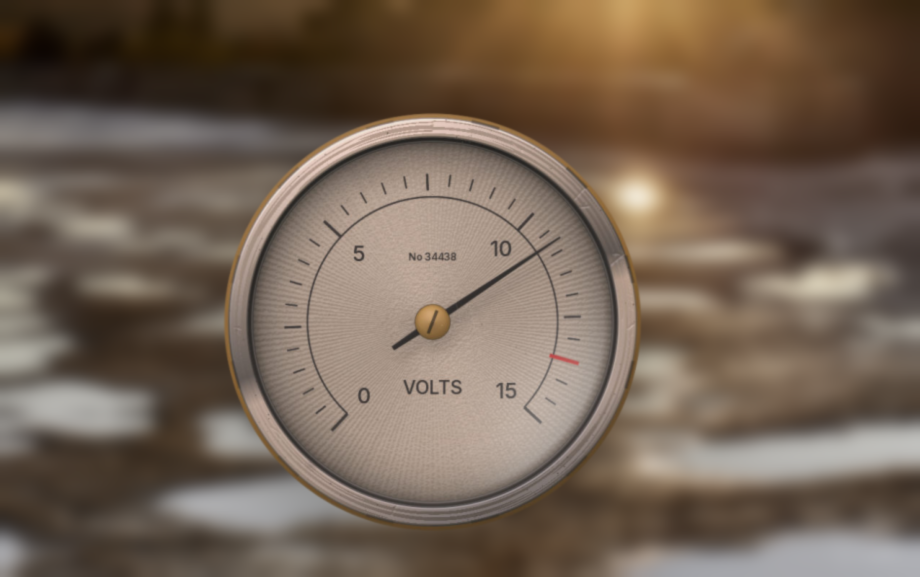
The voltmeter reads 10.75V
